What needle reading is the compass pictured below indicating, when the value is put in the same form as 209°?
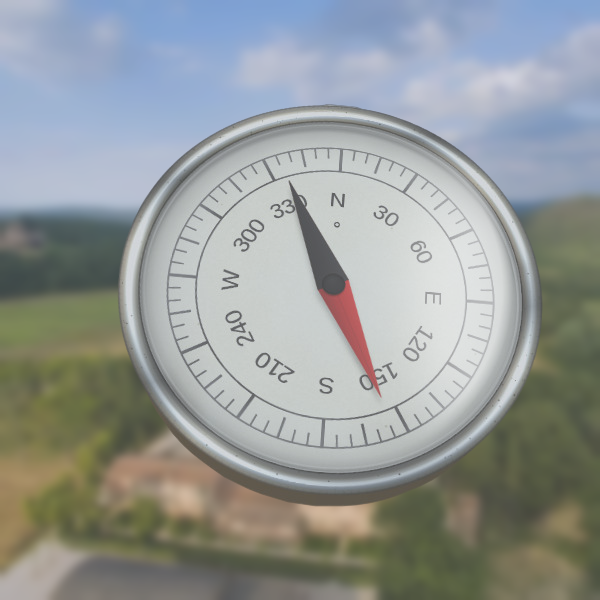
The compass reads 155°
